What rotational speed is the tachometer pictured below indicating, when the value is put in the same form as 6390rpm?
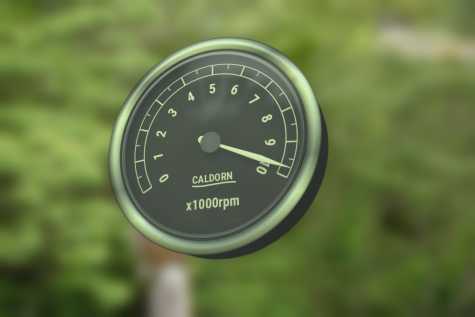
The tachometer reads 9750rpm
